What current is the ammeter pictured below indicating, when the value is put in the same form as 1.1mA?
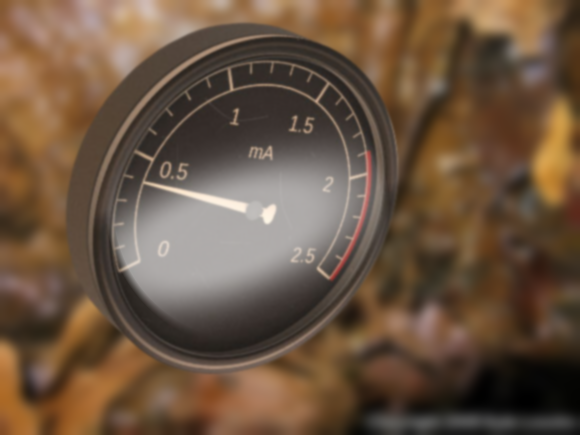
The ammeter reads 0.4mA
